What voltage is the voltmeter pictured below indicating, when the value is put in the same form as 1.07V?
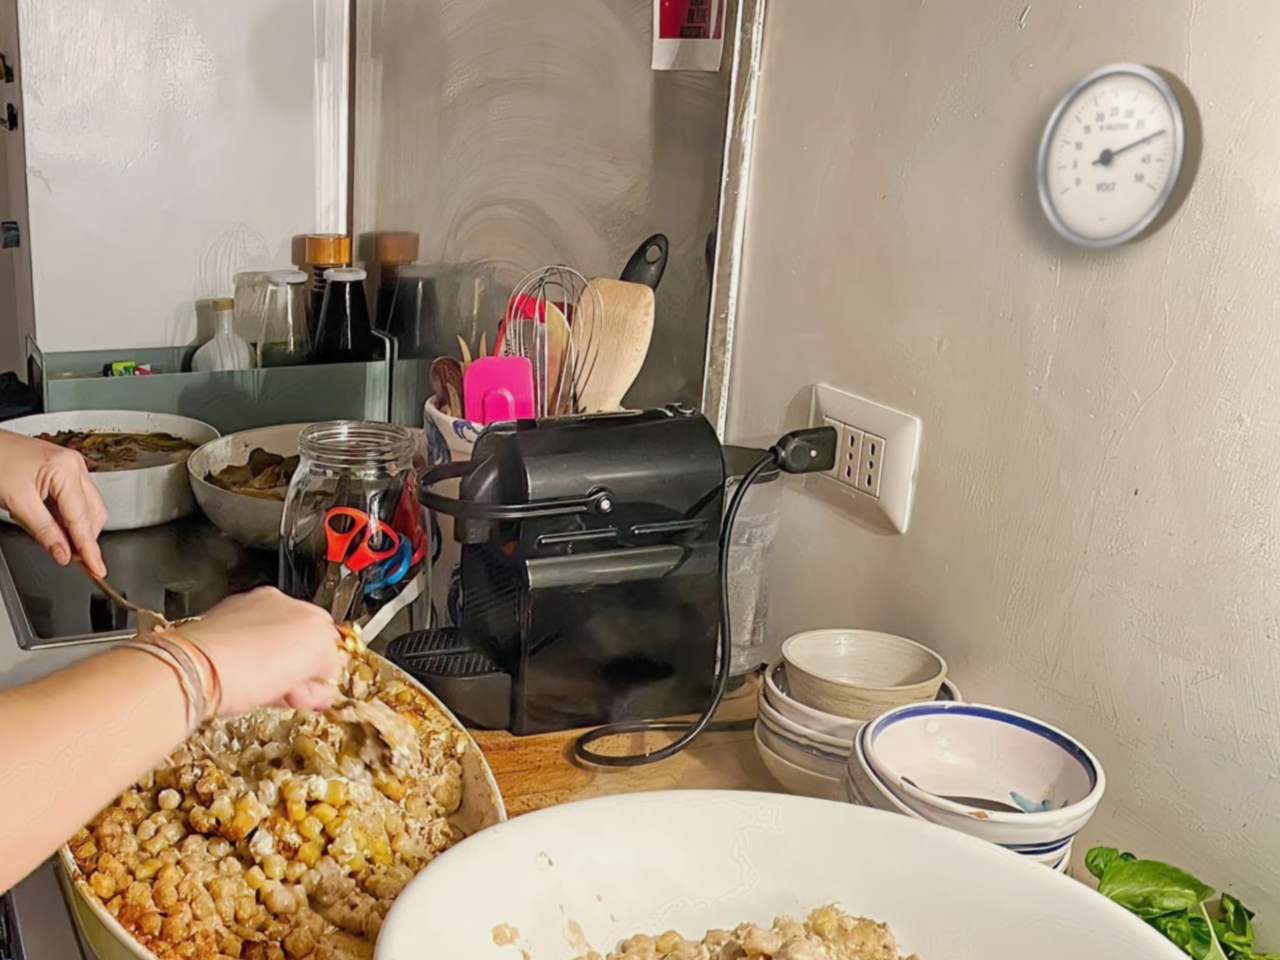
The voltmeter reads 40V
